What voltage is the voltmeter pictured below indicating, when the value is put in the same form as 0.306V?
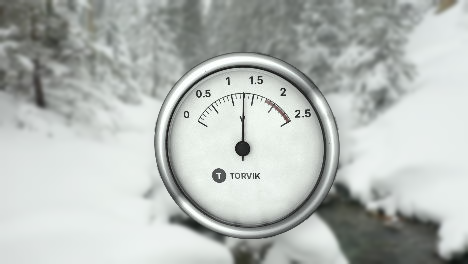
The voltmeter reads 1.3V
